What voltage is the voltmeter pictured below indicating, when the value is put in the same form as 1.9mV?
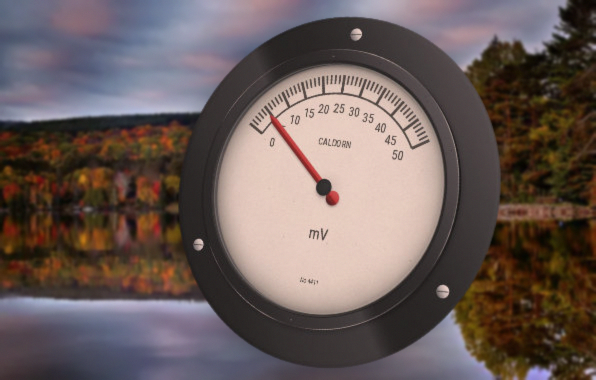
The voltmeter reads 5mV
